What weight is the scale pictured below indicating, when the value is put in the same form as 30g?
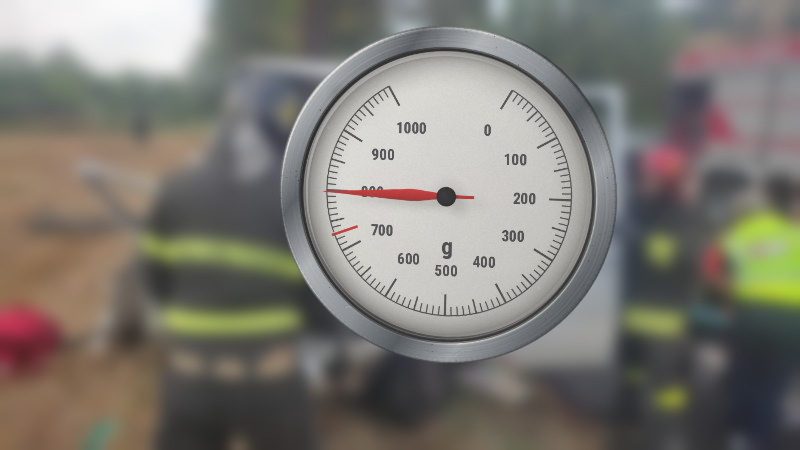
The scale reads 800g
